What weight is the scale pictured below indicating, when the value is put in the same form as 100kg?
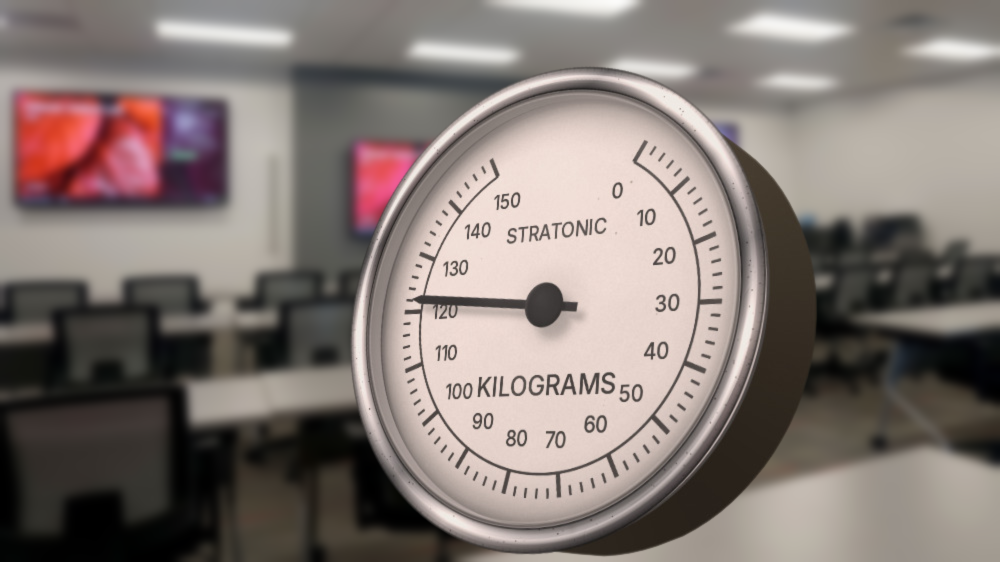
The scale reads 122kg
